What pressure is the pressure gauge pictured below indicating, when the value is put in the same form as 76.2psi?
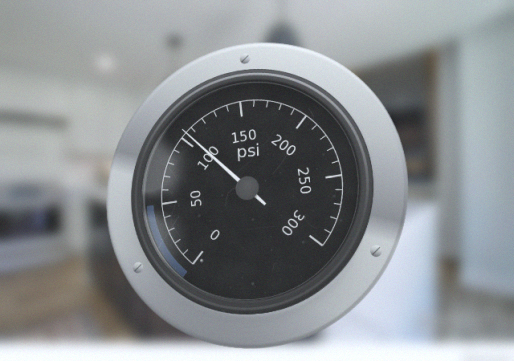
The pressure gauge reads 105psi
